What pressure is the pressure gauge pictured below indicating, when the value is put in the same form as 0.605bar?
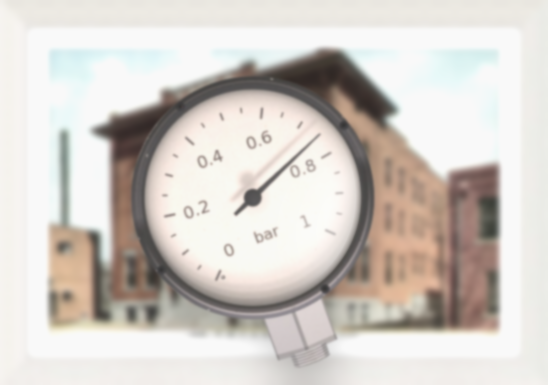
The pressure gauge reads 0.75bar
